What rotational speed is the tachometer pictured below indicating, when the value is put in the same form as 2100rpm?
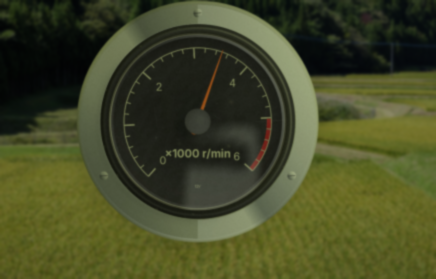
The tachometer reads 3500rpm
